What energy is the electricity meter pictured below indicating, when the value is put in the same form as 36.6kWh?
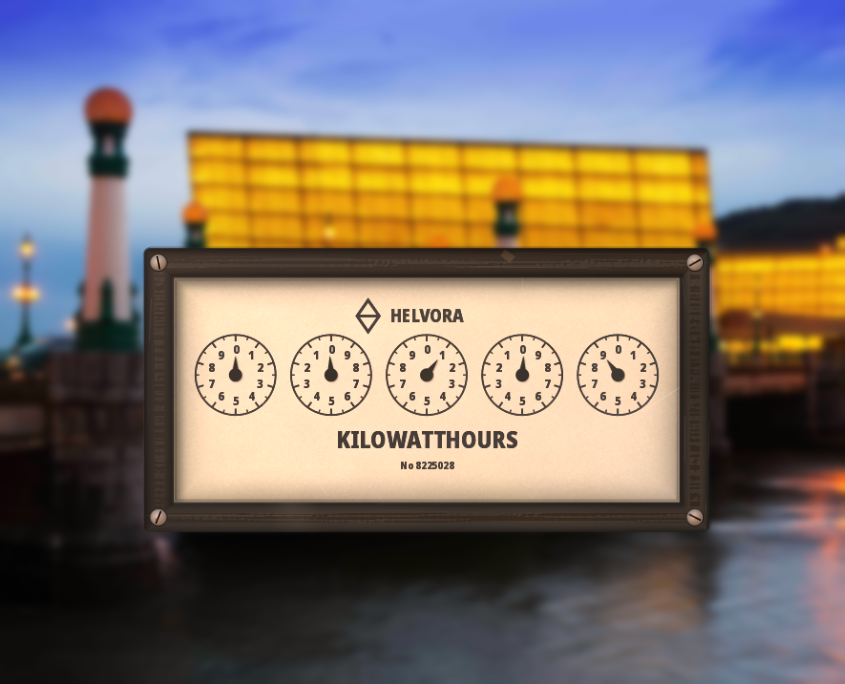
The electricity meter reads 99kWh
